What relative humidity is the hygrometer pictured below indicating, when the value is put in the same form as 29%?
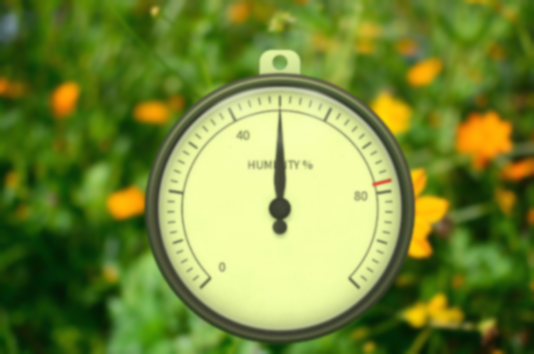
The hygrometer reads 50%
